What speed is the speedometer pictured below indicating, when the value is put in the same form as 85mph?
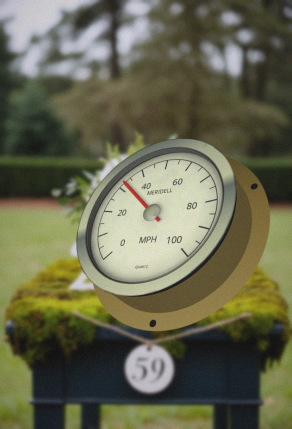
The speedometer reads 32.5mph
